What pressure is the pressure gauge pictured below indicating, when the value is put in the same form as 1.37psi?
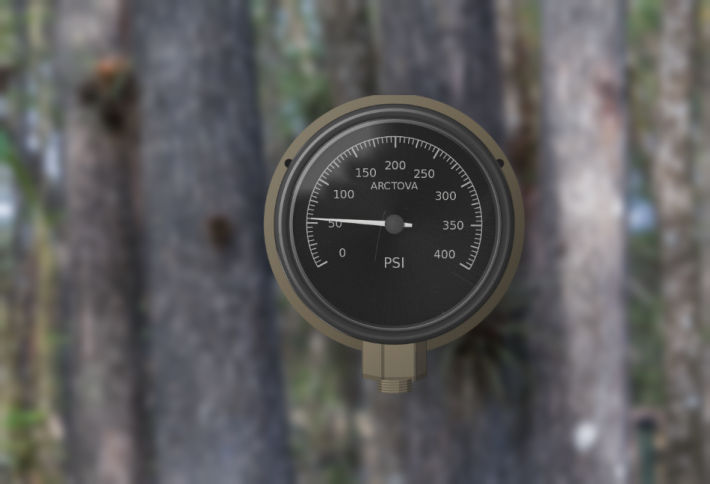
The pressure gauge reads 55psi
